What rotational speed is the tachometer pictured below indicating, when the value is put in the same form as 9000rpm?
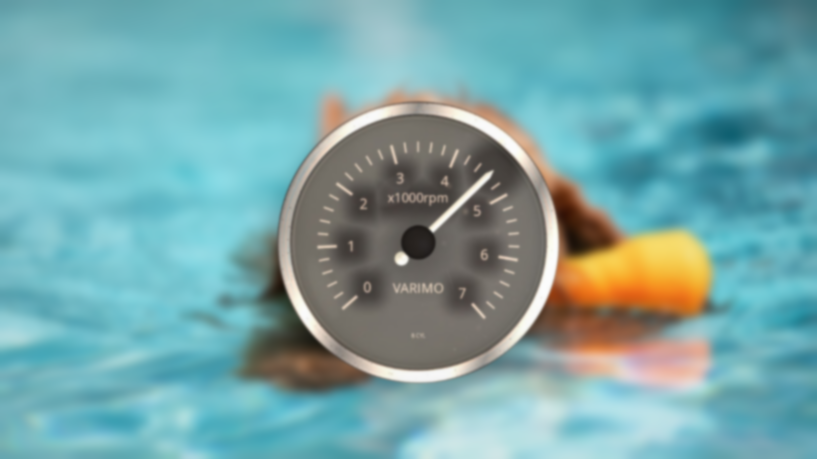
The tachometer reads 4600rpm
